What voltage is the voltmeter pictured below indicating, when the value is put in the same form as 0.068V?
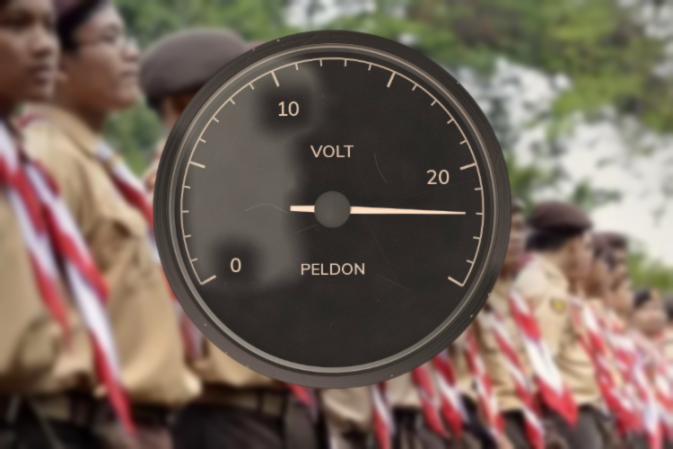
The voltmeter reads 22V
